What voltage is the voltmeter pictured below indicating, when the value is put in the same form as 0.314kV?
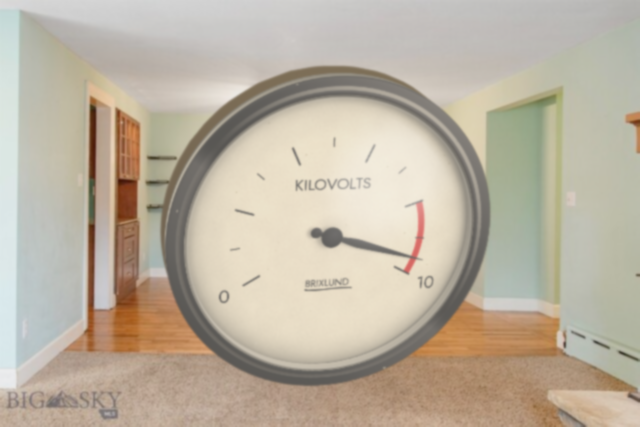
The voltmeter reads 9.5kV
